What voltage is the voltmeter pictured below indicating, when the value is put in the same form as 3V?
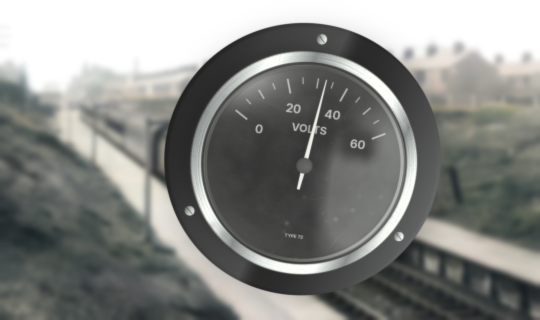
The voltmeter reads 32.5V
